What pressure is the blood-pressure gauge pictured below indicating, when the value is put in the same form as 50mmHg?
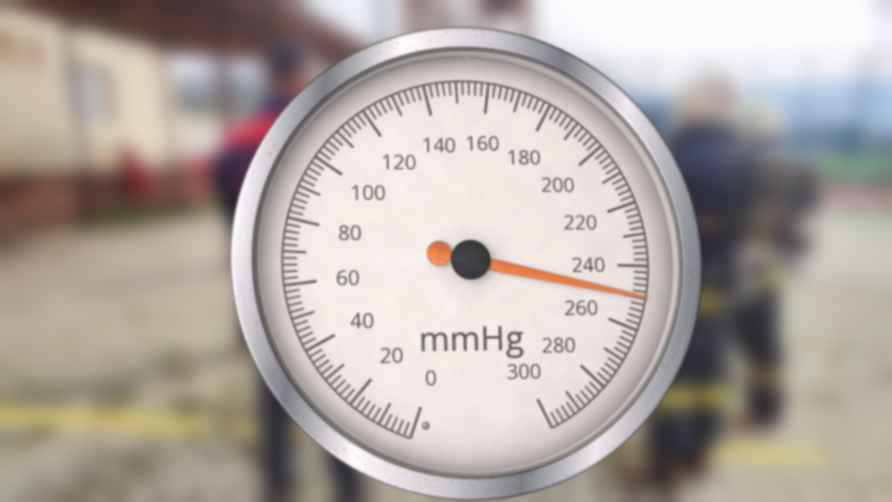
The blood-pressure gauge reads 250mmHg
